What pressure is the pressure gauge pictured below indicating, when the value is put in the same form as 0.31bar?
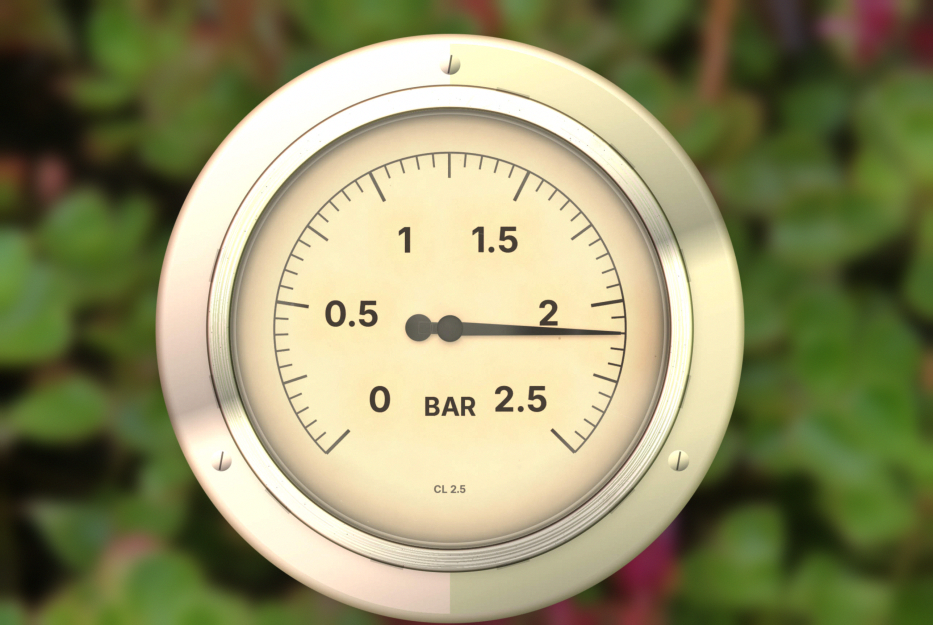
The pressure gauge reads 2.1bar
